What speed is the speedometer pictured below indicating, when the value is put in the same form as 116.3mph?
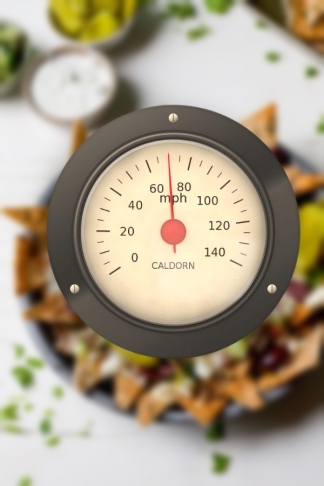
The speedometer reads 70mph
